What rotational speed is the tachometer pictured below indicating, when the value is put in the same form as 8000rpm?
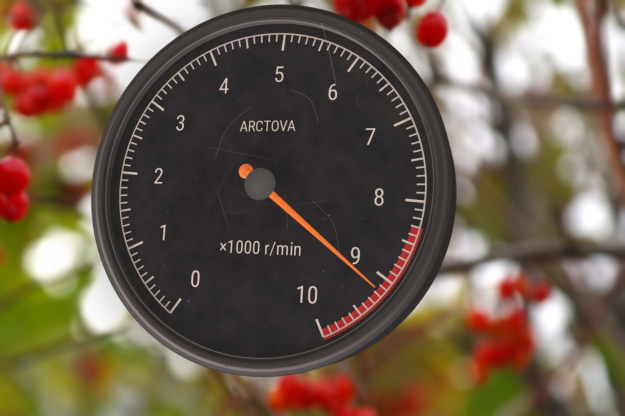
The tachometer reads 9150rpm
